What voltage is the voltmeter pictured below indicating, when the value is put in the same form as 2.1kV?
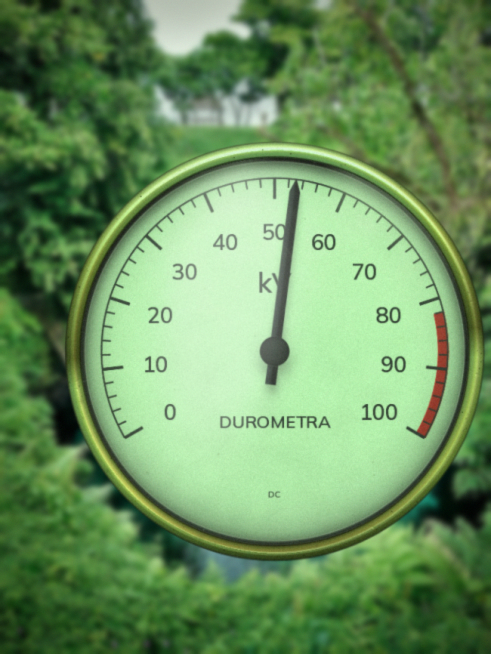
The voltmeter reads 53kV
